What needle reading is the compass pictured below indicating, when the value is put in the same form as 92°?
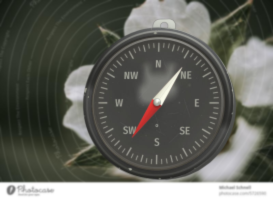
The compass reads 215°
